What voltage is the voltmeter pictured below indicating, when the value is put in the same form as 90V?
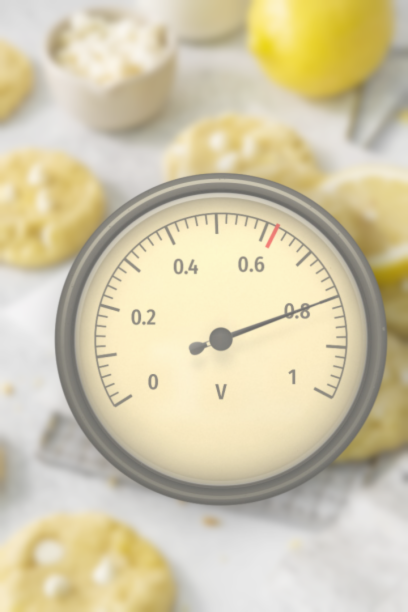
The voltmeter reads 0.8V
